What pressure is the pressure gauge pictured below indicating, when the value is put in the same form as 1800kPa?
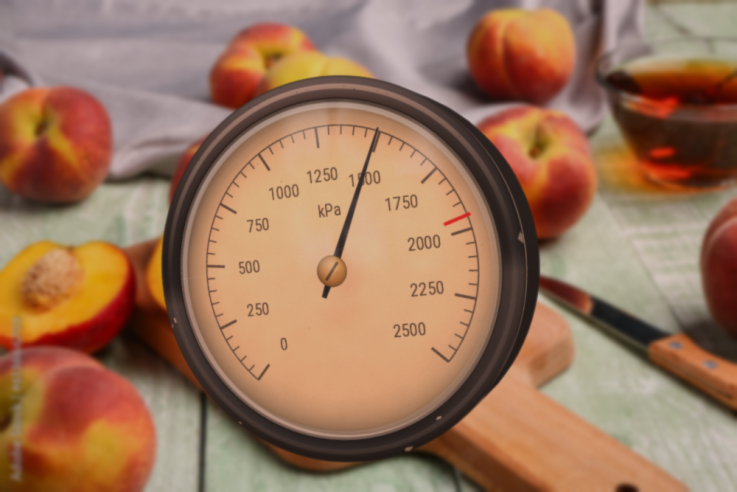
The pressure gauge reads 1500kPa
